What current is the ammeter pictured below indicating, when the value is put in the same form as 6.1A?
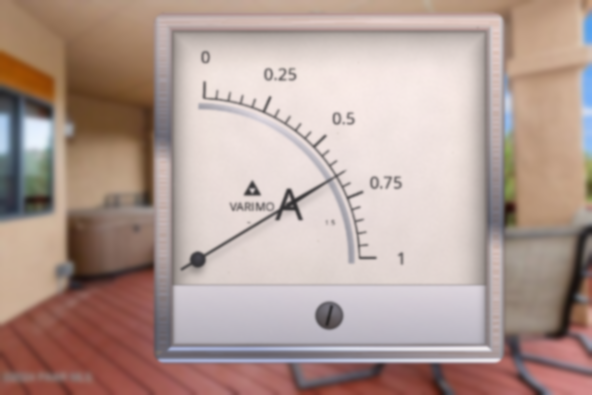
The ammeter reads 0.65A
